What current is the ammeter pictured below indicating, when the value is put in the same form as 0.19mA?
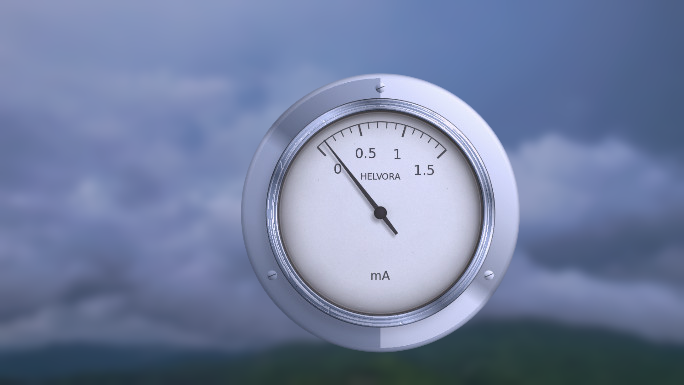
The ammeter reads 0.1mA
